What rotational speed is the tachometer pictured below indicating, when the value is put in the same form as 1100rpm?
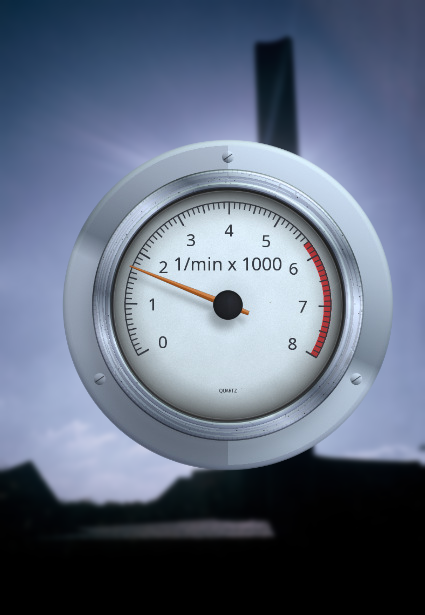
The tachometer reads 1700rpm
